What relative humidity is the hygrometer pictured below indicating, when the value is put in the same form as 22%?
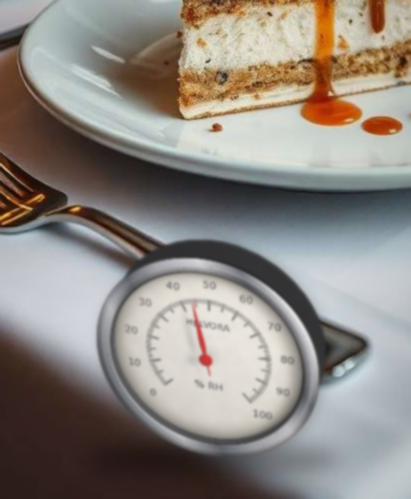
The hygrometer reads 45%
